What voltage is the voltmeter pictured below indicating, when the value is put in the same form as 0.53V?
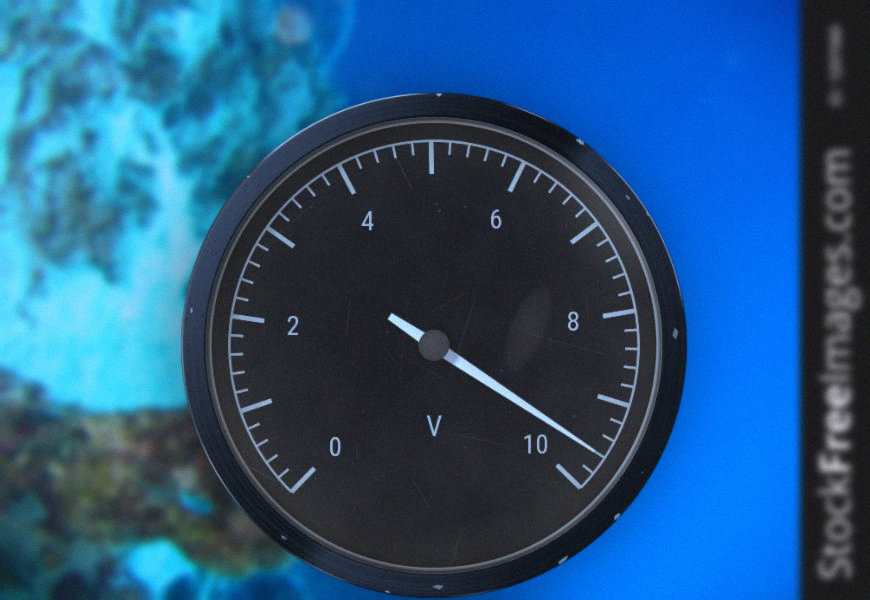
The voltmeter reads 9.6V
